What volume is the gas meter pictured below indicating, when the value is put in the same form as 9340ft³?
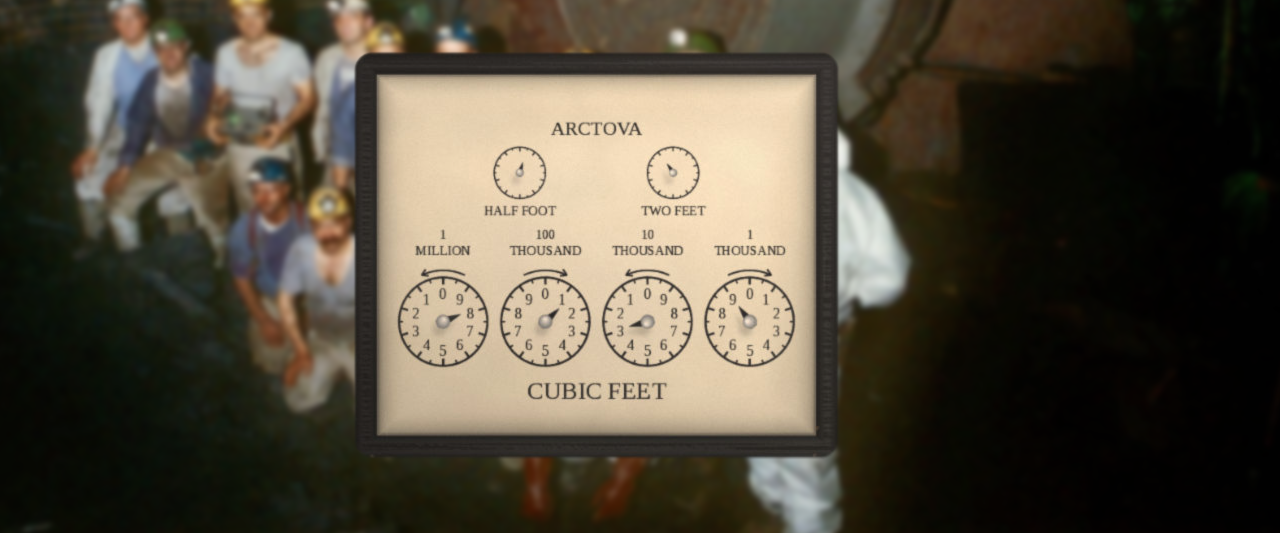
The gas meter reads 812900ft³
